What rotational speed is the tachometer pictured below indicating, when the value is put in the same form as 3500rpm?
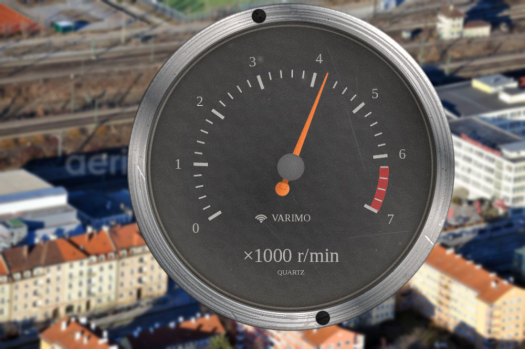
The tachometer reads 4200rpm
